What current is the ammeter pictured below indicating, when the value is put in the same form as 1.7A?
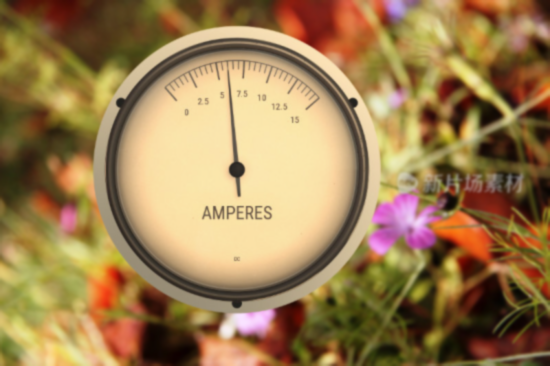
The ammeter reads 6A
